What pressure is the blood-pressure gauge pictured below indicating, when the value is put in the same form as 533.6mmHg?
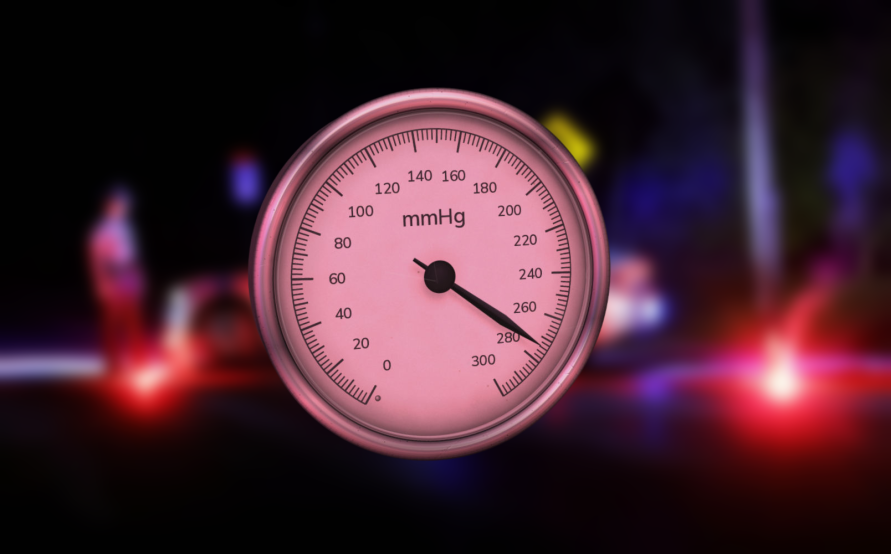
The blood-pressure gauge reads 274mmHg
